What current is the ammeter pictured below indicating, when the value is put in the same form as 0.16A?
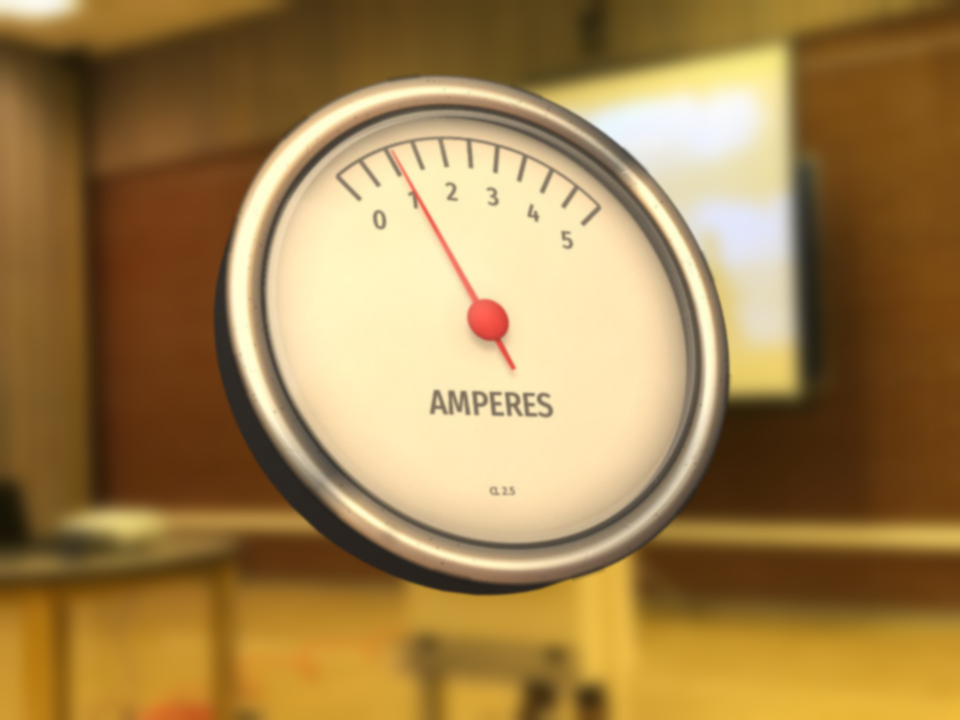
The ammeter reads 1A
